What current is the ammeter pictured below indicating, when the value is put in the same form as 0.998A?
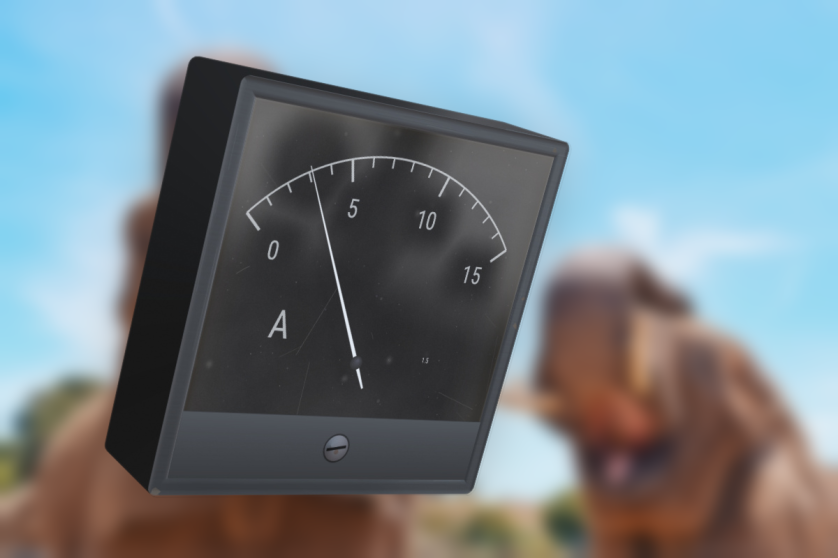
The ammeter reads 3A
